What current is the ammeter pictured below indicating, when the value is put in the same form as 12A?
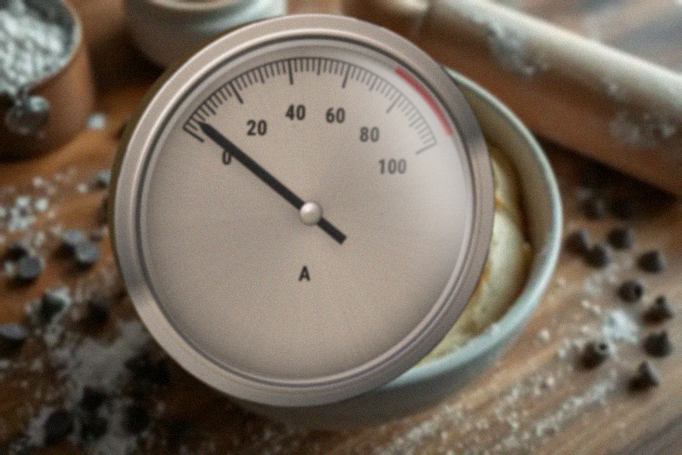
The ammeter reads 4A
